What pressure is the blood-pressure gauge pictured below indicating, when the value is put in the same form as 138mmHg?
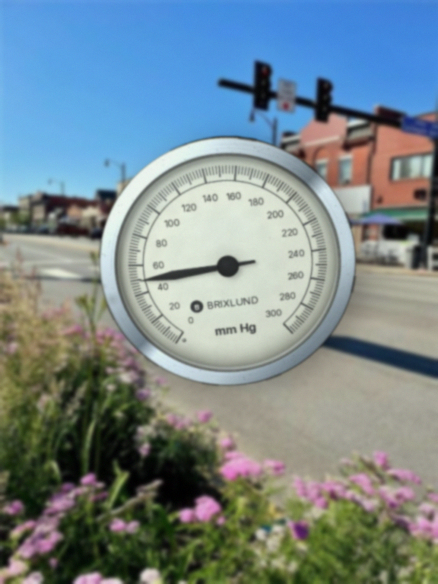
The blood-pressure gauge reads 50mmHg
